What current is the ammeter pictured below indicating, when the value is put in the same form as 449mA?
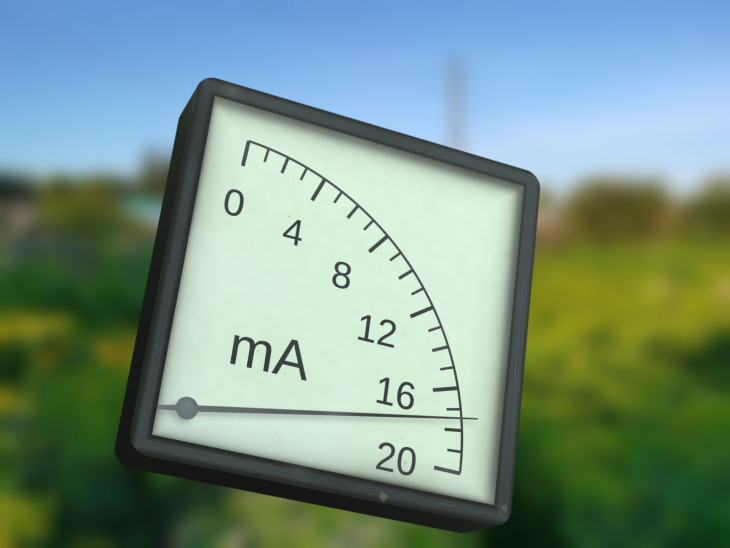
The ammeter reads 17.5mA
